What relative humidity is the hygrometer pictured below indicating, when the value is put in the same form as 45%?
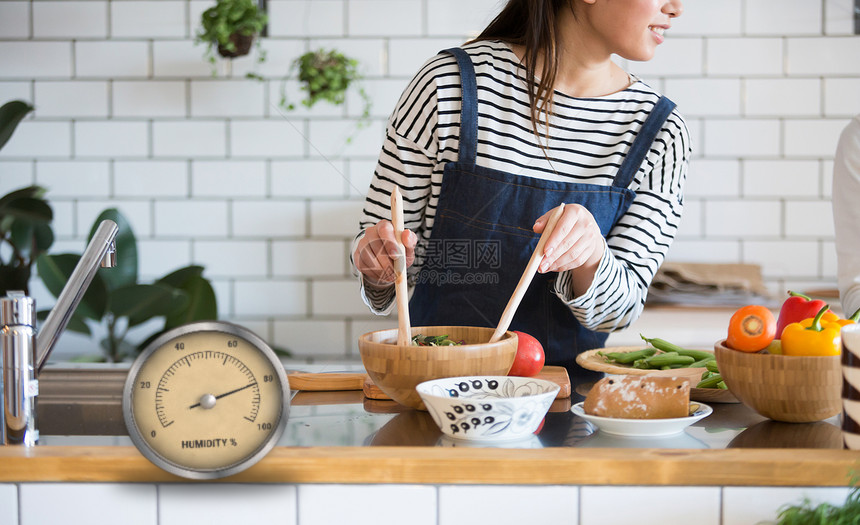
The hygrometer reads 80%
